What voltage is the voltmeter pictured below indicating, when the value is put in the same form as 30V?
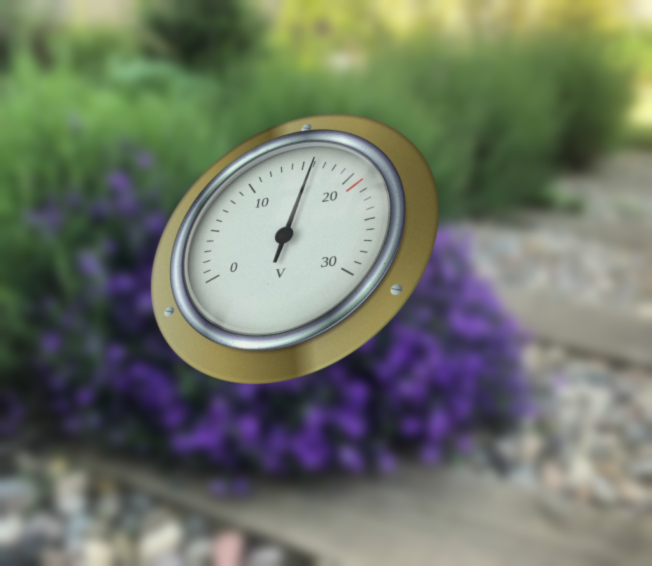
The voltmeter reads 16V
